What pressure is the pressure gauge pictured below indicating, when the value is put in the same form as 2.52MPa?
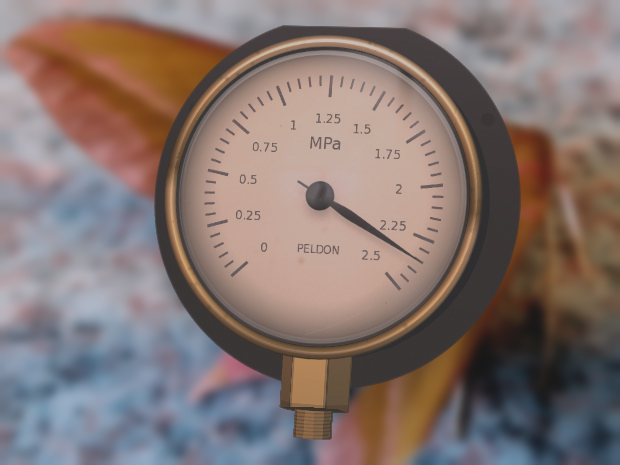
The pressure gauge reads 2.35MPa
